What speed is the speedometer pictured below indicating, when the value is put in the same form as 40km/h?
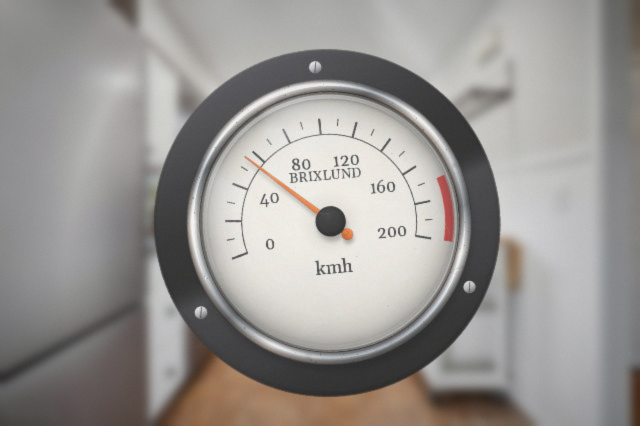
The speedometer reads 55km/h
